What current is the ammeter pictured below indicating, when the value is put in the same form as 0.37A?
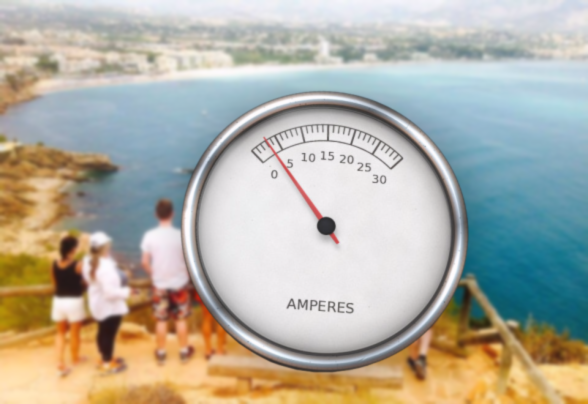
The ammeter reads 3A
